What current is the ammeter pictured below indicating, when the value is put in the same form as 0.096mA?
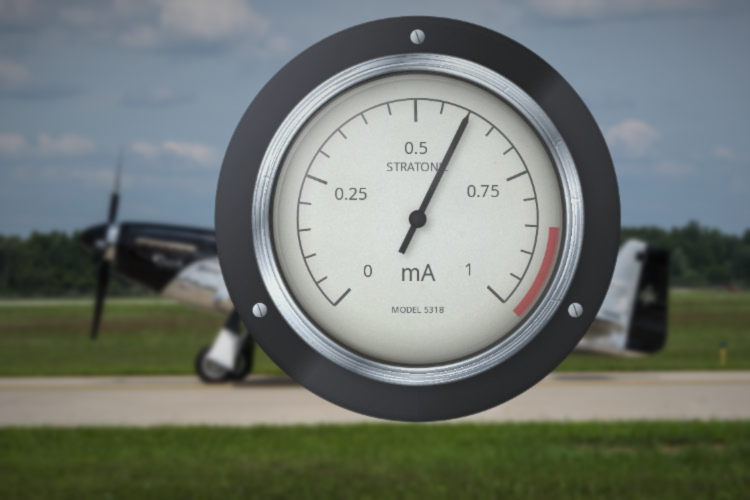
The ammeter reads 0.6mA
